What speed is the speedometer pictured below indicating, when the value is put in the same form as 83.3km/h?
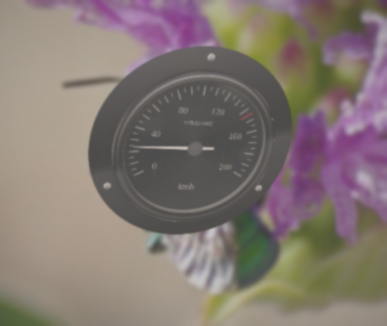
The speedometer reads 25km/h
